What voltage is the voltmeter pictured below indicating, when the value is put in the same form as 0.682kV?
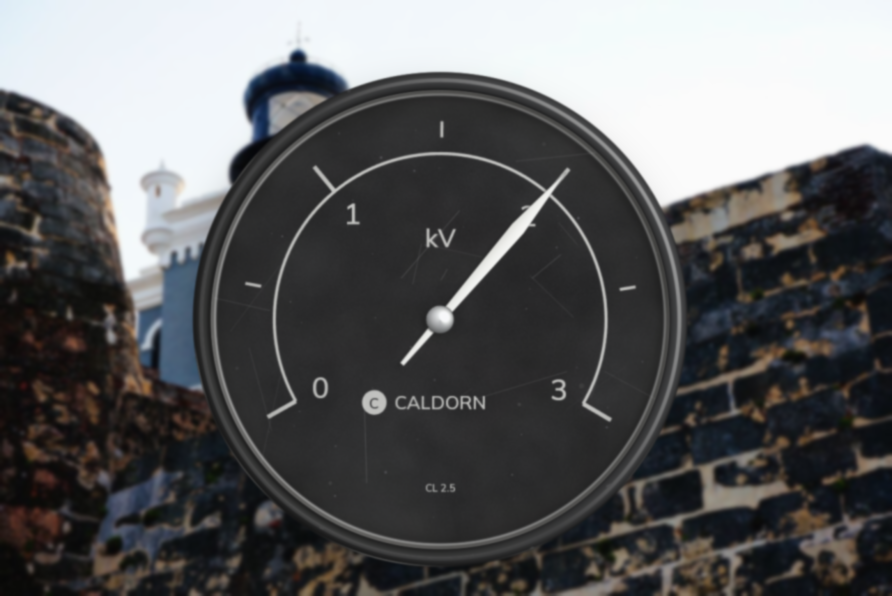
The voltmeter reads 2kV
